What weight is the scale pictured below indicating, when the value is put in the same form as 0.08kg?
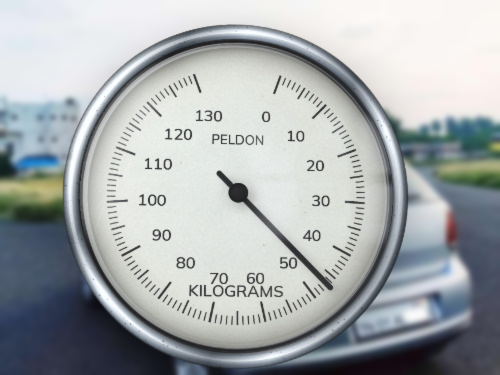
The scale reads 47kg
